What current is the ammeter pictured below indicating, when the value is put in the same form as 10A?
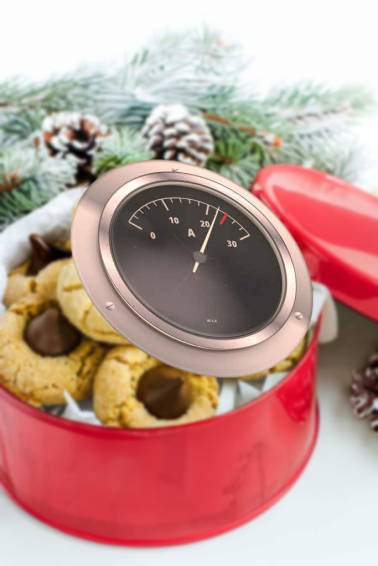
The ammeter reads 22A
